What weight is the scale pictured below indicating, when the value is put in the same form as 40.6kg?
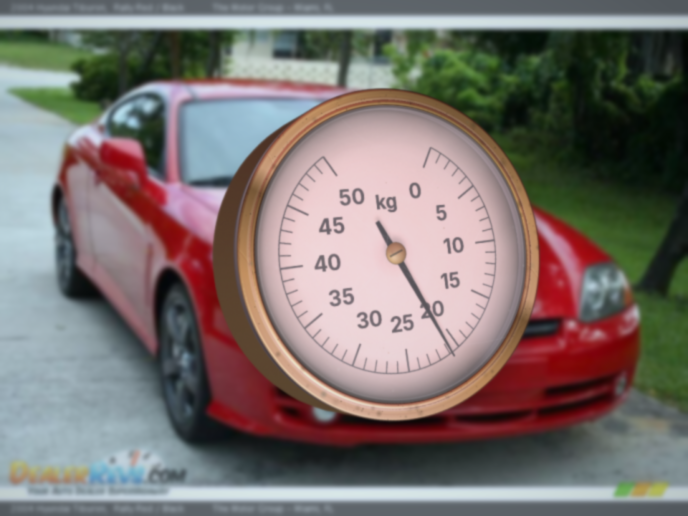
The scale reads 21kg
